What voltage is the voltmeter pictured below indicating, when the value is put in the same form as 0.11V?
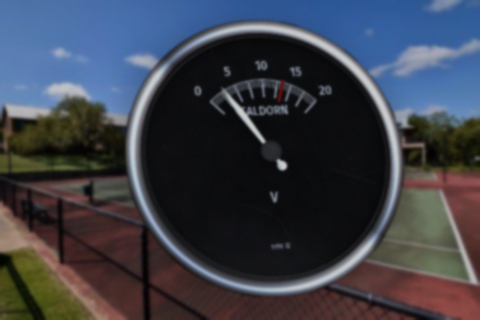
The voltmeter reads 2.5V
